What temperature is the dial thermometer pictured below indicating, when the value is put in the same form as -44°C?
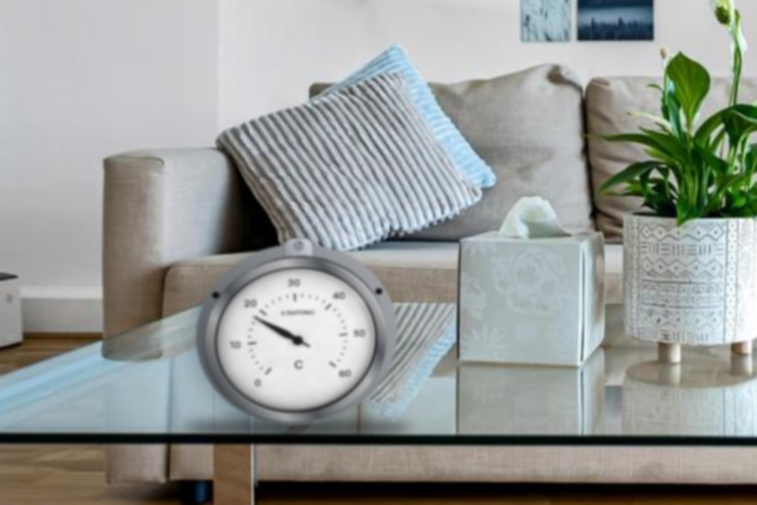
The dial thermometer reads 18°C
